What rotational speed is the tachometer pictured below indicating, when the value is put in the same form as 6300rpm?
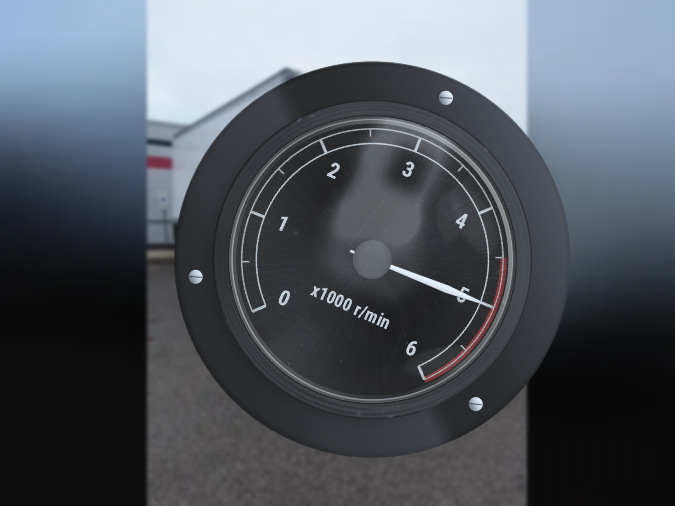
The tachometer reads 5000rpm
